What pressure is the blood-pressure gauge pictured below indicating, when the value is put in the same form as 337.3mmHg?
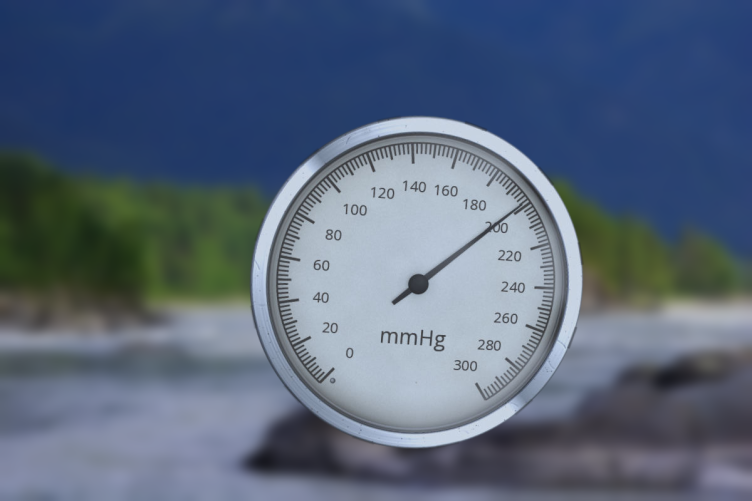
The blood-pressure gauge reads 198mmHg
